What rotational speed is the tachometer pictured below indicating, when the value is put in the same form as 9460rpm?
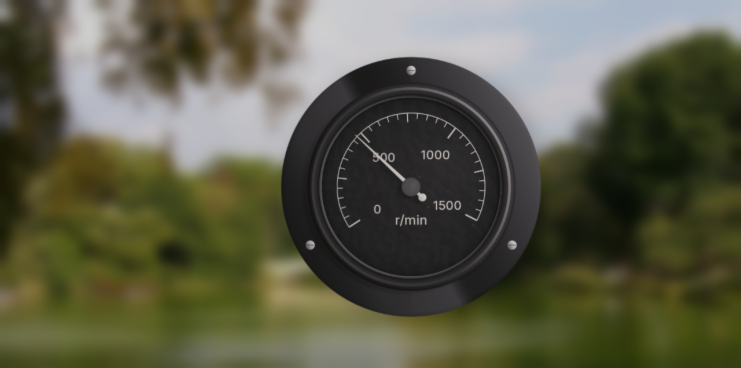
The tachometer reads 475rpm
